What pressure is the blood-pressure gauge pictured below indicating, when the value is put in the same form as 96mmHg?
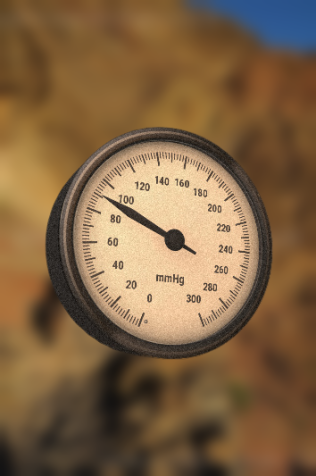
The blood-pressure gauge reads 90mmHg
